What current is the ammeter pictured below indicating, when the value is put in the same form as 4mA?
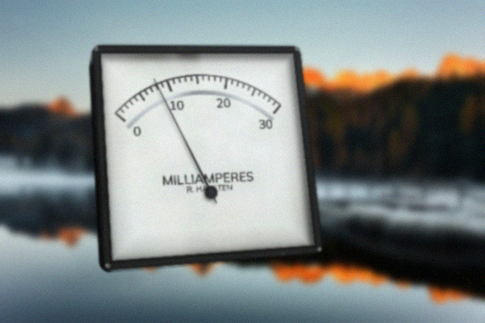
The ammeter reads 8mA
